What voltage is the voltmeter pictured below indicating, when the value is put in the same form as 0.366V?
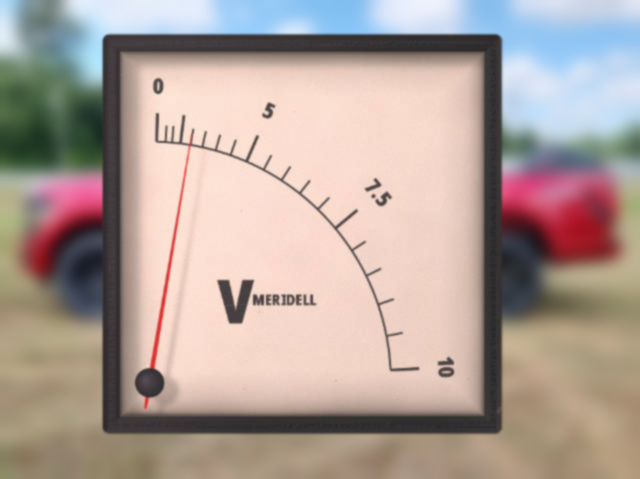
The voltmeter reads 3V
